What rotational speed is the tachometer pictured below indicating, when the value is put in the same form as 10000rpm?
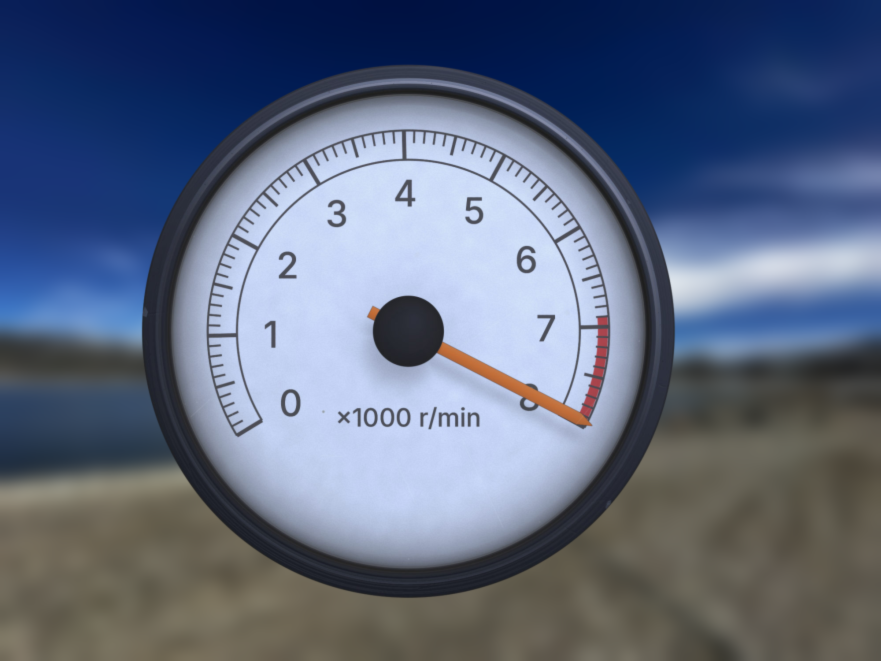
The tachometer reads 7950rpm
